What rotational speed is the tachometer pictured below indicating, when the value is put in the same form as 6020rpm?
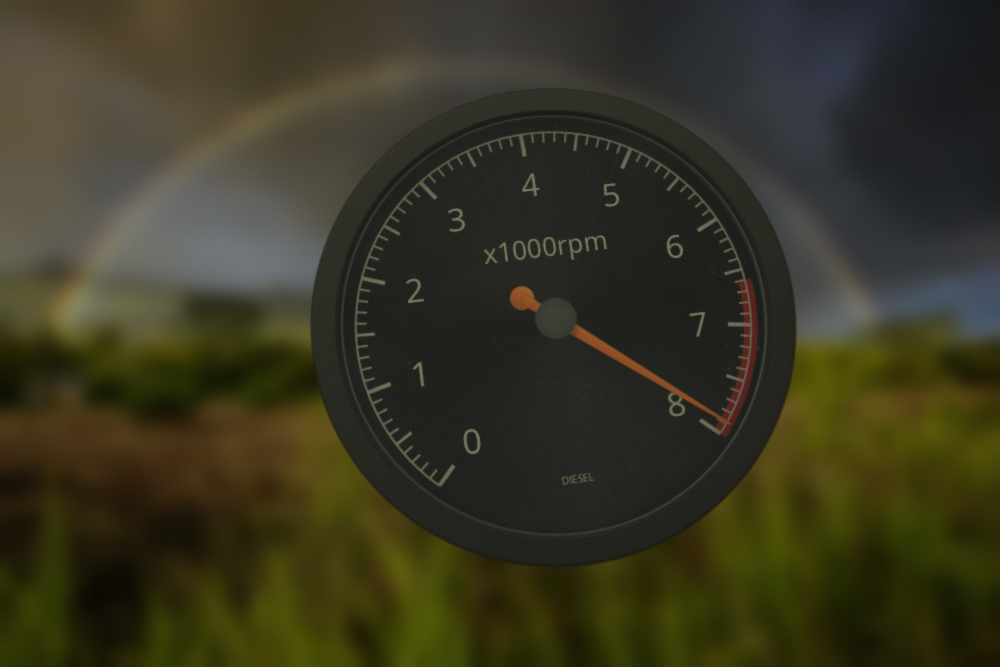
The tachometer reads 7900rpm
